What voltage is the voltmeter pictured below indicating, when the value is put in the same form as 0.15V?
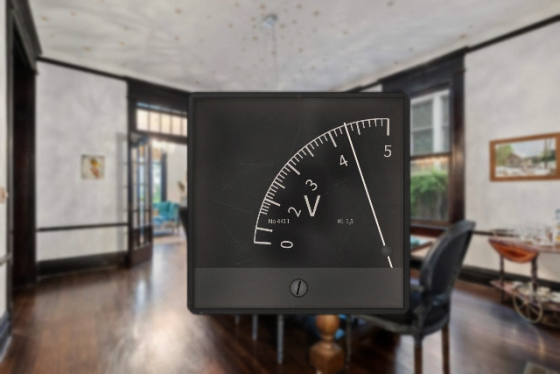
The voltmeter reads 4.3V
